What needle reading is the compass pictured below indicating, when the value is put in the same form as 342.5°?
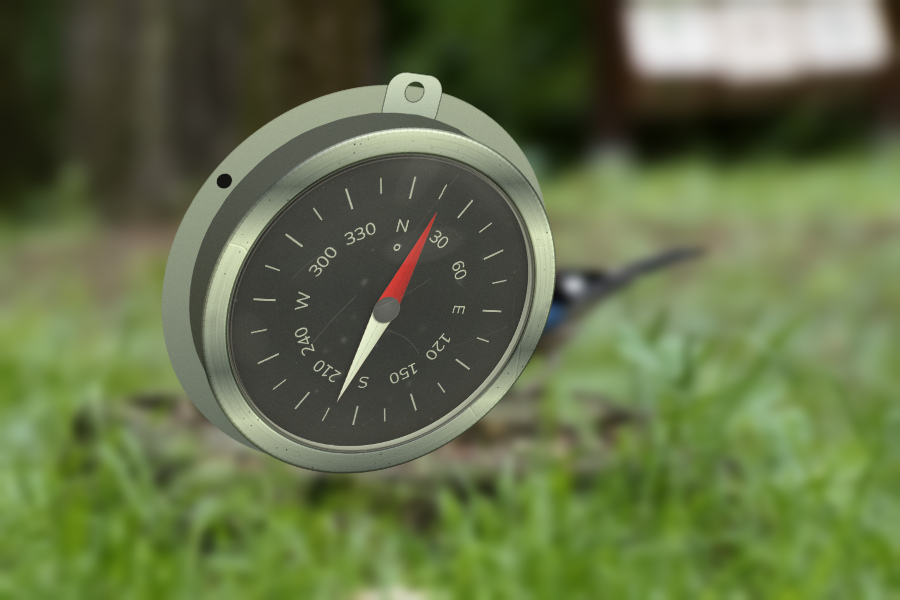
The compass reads 15°
